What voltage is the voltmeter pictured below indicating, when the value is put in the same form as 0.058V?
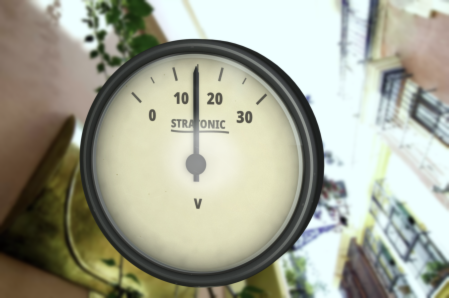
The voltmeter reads 15V
